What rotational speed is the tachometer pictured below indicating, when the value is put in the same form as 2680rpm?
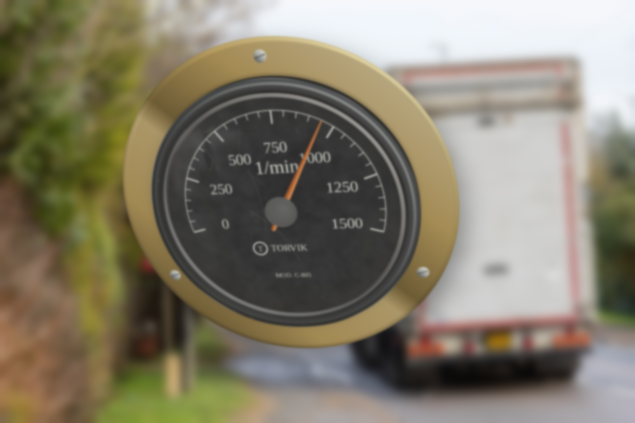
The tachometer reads 950rpm
